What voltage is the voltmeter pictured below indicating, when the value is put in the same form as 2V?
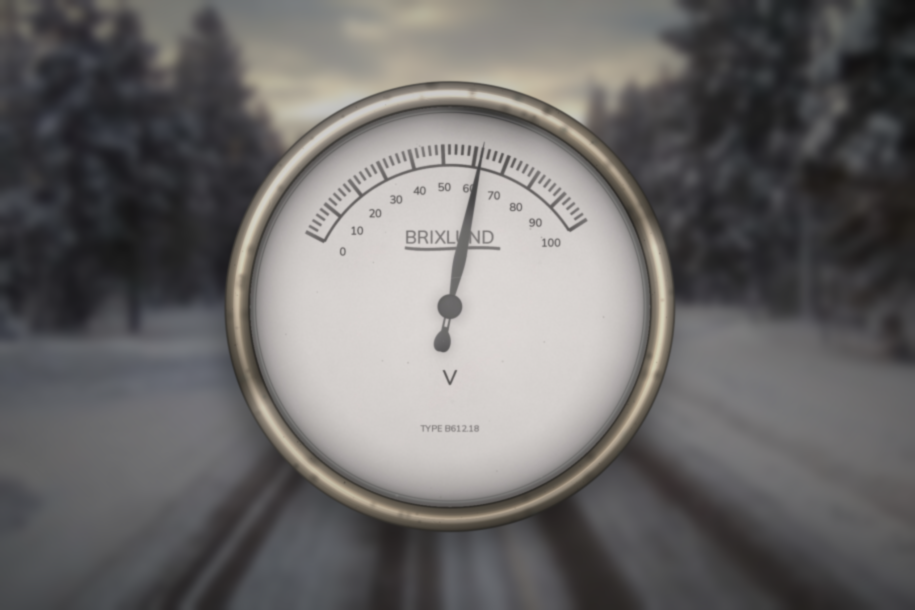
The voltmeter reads 62V
